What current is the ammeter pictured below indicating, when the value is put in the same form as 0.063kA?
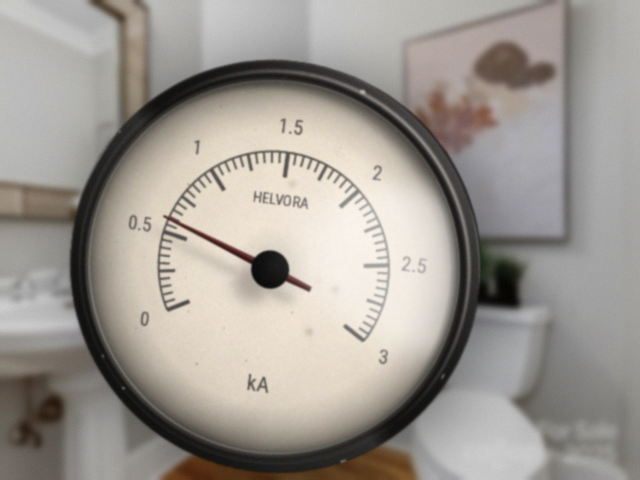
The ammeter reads 0.6kA
